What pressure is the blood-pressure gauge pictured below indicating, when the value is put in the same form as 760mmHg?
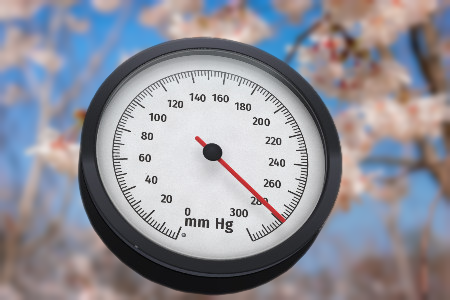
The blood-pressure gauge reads 280mmHg
